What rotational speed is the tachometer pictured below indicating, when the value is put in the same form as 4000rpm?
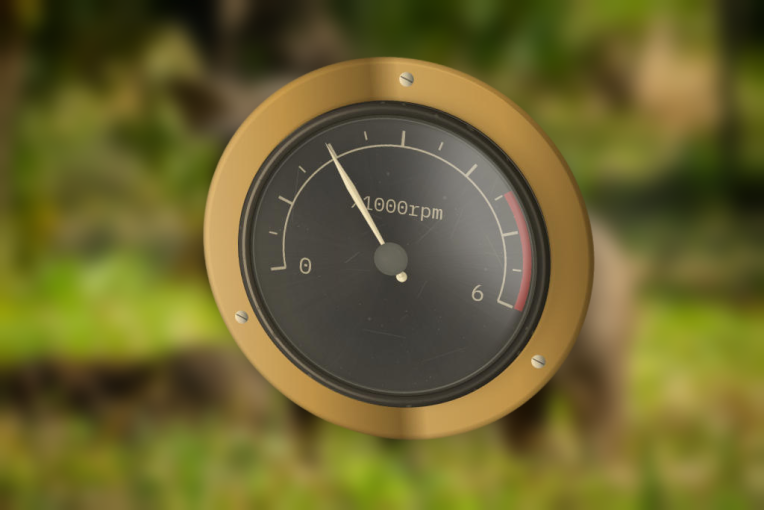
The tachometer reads 2000rpm
